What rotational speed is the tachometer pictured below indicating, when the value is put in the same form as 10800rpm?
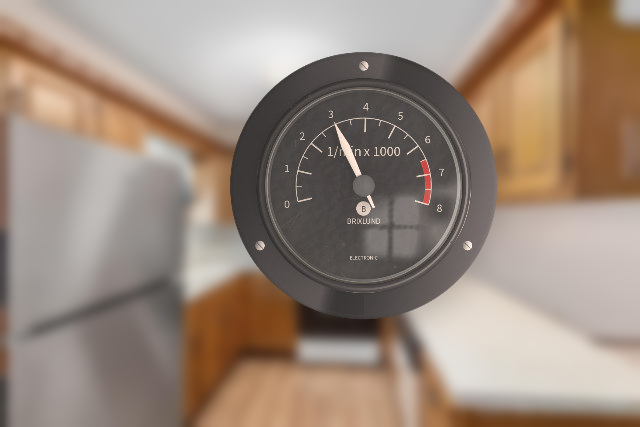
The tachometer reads 3000rpm
